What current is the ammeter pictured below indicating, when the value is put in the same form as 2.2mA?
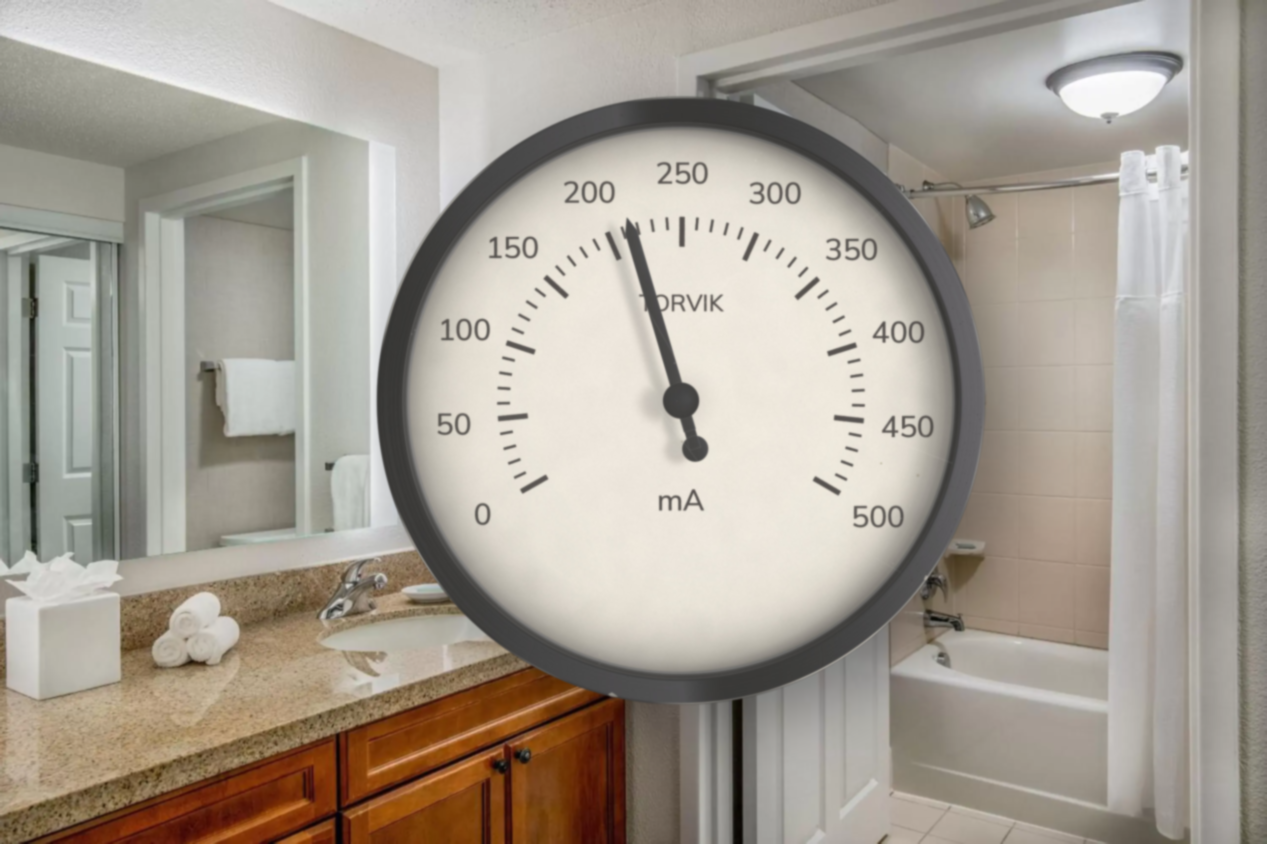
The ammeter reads 215mA
